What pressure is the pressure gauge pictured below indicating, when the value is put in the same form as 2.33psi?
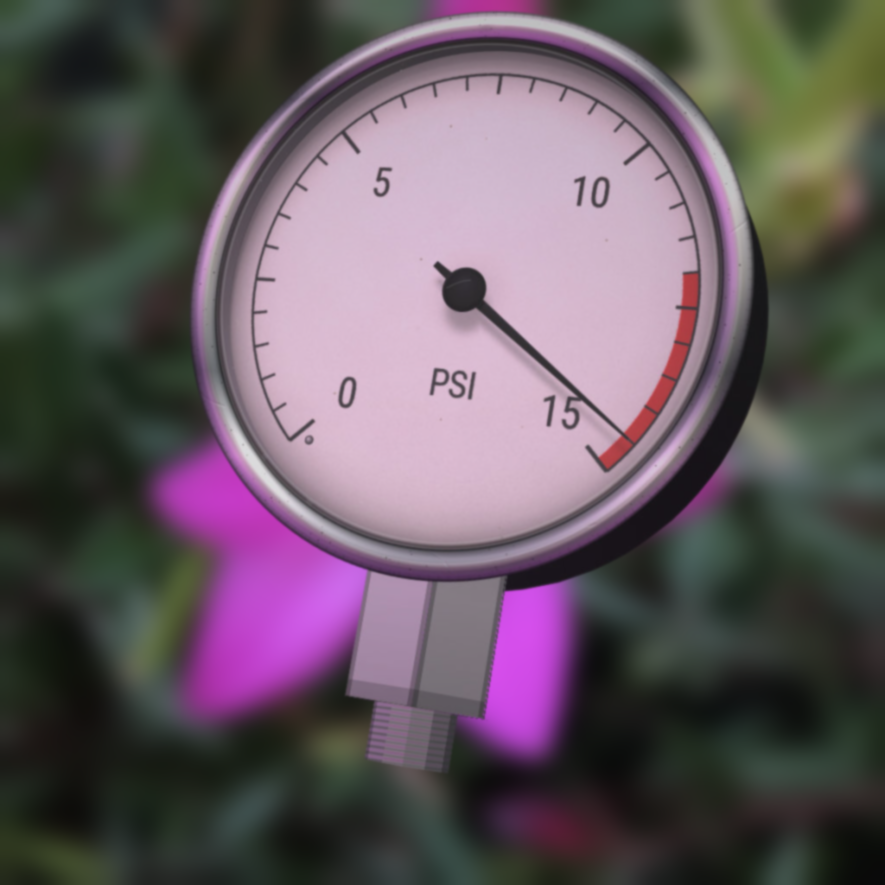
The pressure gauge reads 14.5psi
